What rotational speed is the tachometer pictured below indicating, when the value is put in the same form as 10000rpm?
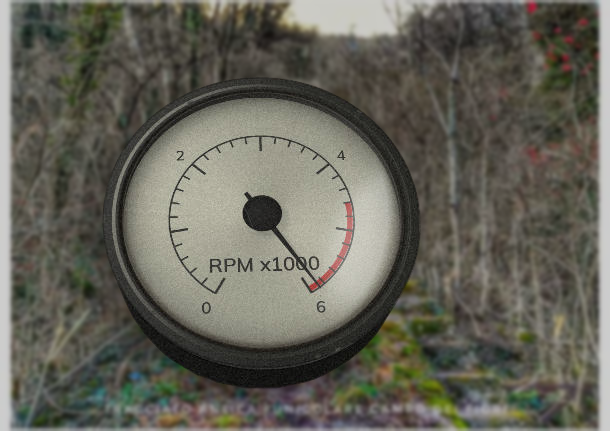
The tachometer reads 5900rpm
